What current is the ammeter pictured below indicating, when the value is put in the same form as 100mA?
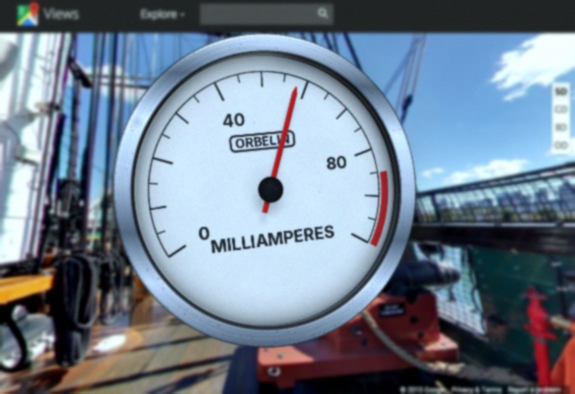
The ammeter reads 57.5mA
